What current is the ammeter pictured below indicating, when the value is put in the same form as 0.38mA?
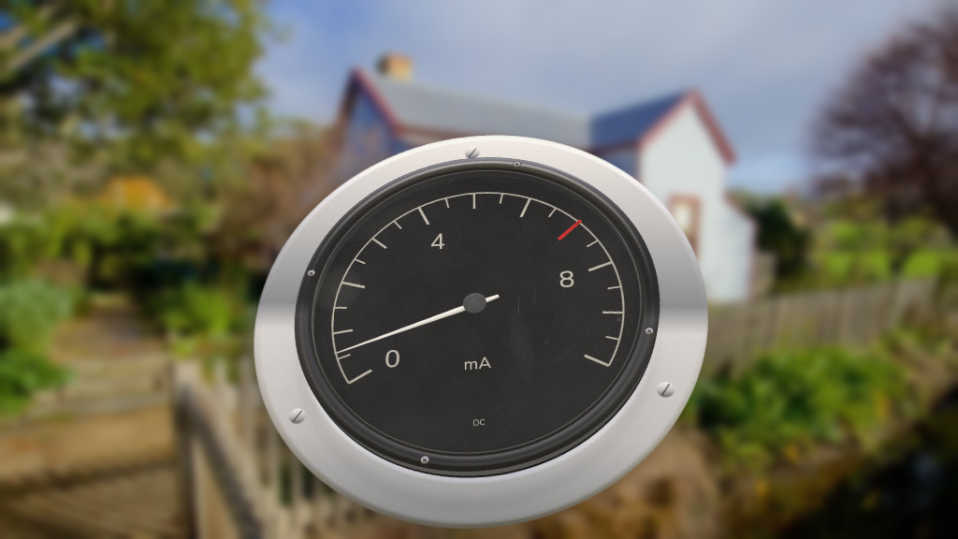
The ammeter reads 0.5mA
